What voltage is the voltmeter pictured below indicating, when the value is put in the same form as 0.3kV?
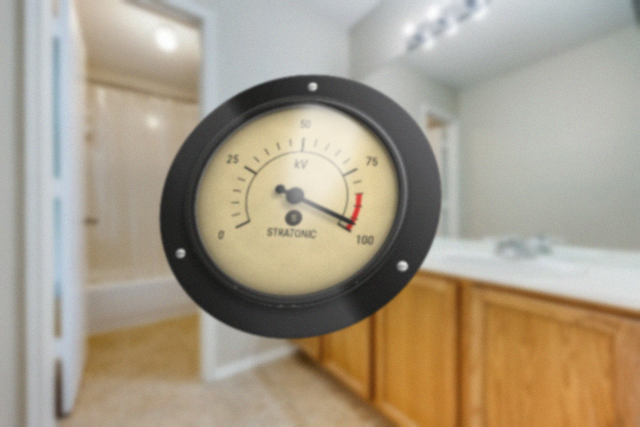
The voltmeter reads 97.5kV
